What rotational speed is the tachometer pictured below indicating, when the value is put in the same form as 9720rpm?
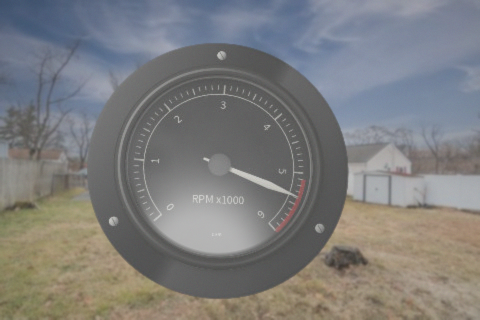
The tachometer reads 5400rpm
